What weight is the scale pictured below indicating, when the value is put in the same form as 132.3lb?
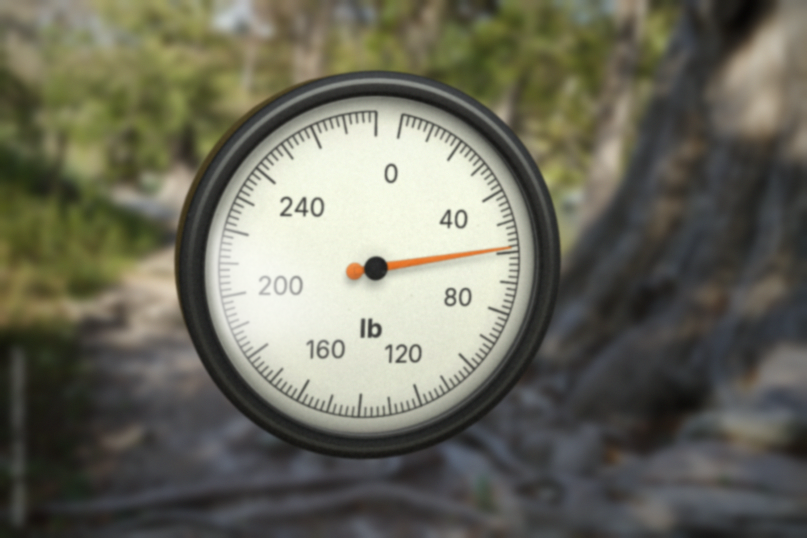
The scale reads 58lb
